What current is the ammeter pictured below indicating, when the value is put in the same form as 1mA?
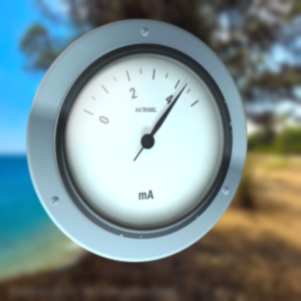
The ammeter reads 4.25mA
